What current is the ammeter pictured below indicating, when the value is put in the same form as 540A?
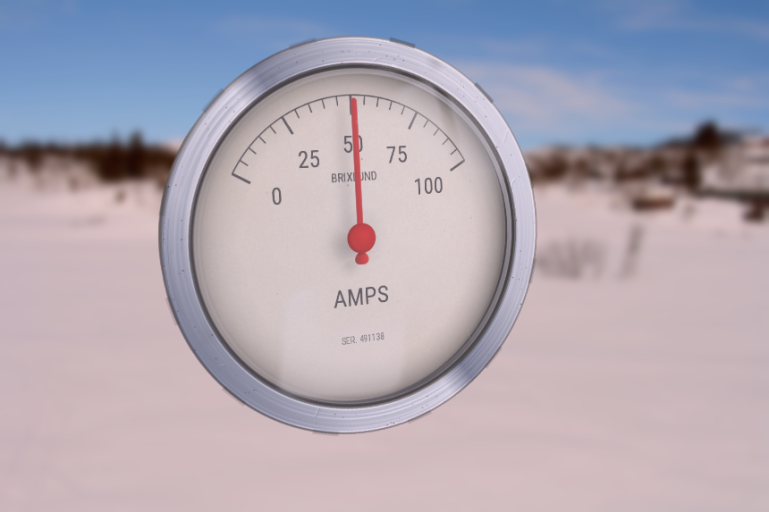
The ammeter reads 50A
